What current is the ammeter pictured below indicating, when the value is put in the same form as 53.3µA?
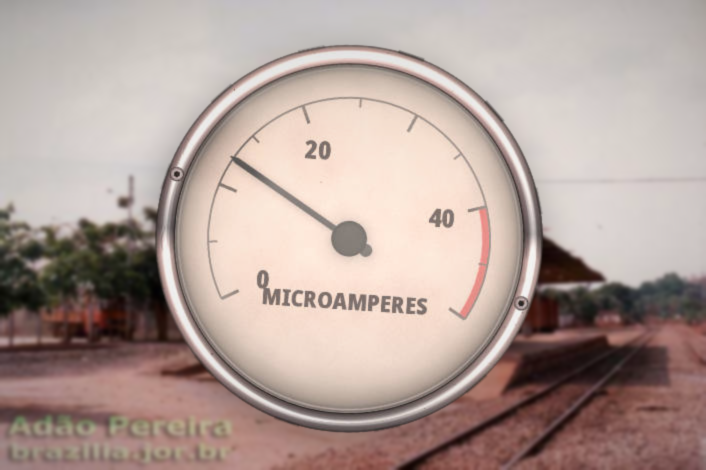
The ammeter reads 12.5µA
